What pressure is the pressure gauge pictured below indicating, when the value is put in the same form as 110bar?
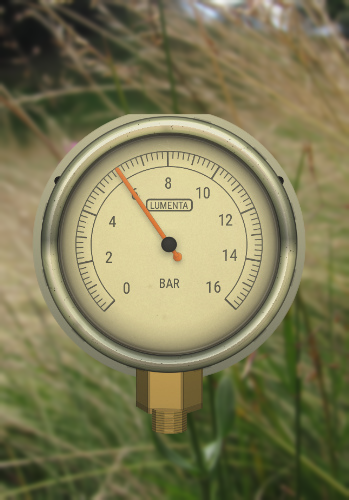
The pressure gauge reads 6bar
